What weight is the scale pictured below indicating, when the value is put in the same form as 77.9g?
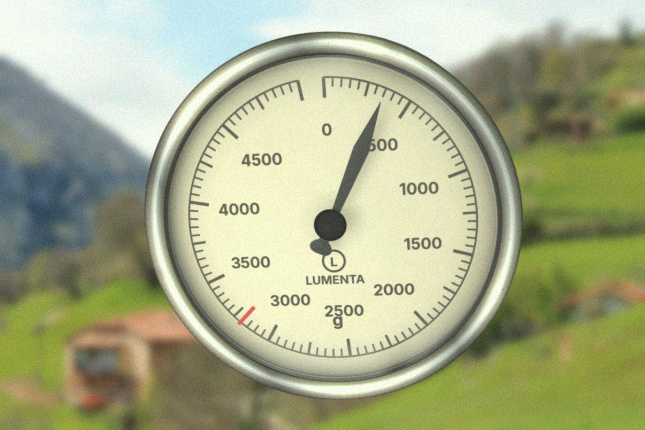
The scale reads 350g
